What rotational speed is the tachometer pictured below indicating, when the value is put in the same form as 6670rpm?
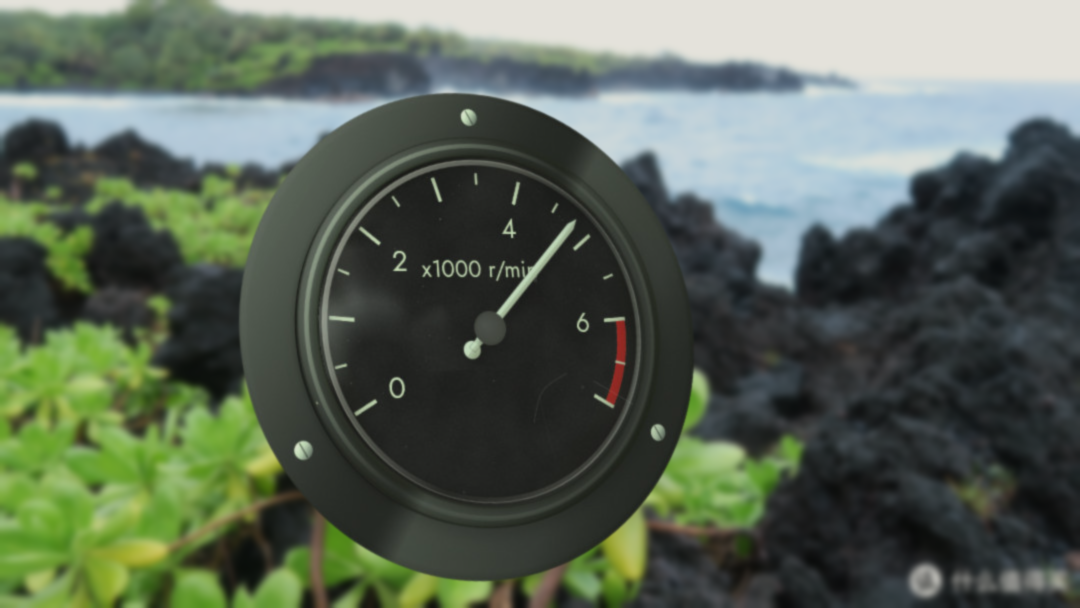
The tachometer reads 4750rpm
